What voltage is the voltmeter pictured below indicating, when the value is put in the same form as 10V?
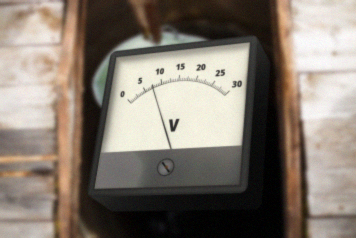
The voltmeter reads 7.5V
